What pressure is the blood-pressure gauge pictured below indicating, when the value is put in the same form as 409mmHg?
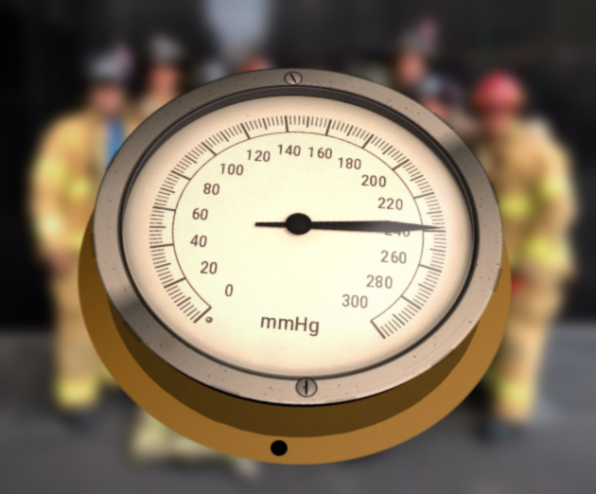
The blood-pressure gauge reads 240mmHg
